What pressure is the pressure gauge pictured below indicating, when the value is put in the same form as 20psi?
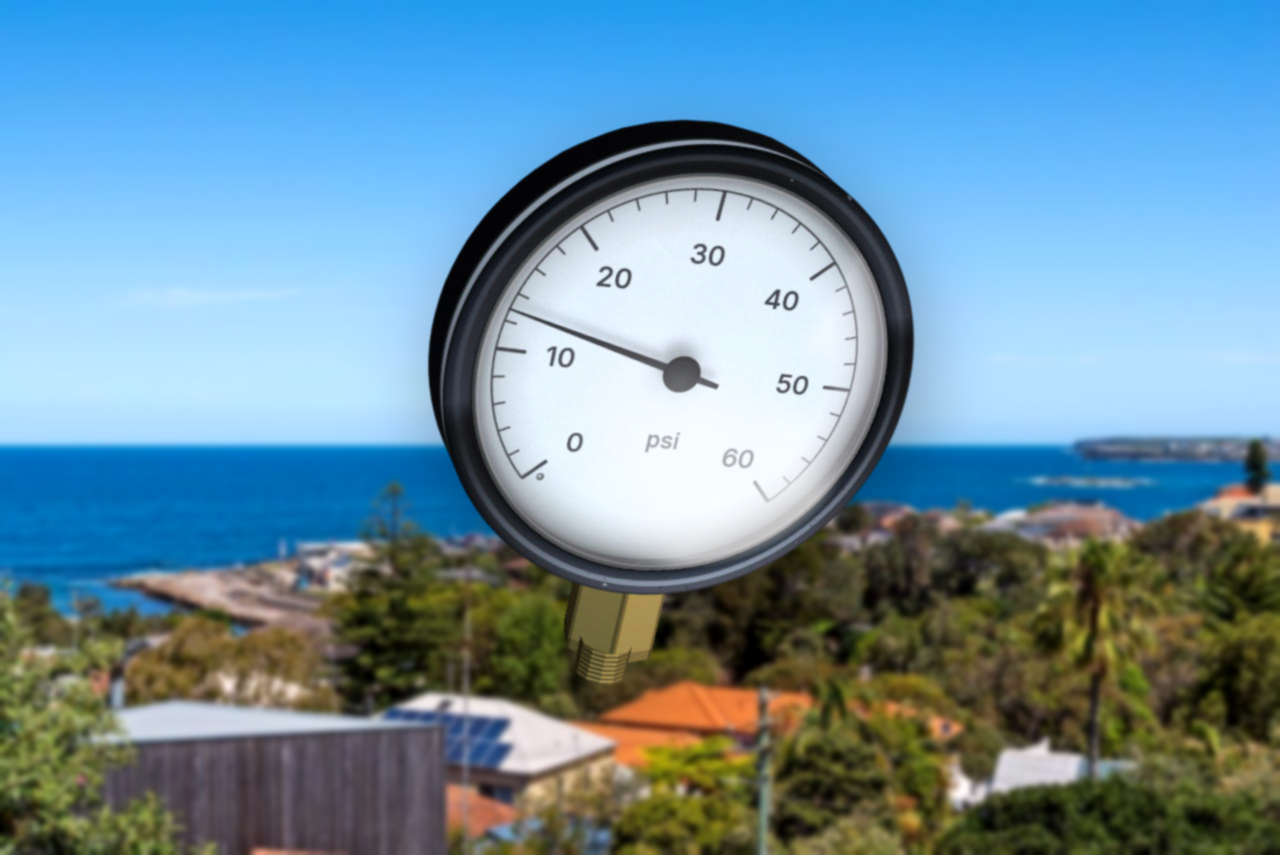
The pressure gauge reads 13psi
